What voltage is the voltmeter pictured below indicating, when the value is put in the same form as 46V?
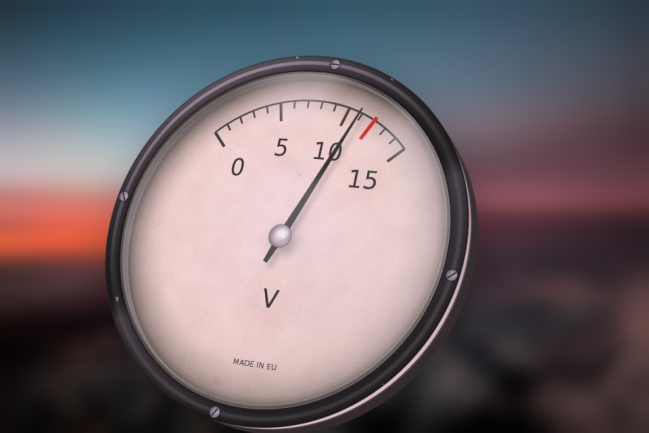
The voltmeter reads 11V
